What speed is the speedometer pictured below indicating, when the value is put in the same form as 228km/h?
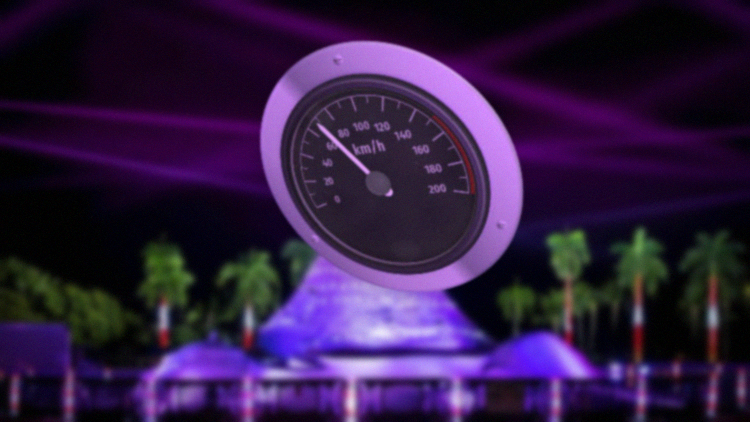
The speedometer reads 70km/h
